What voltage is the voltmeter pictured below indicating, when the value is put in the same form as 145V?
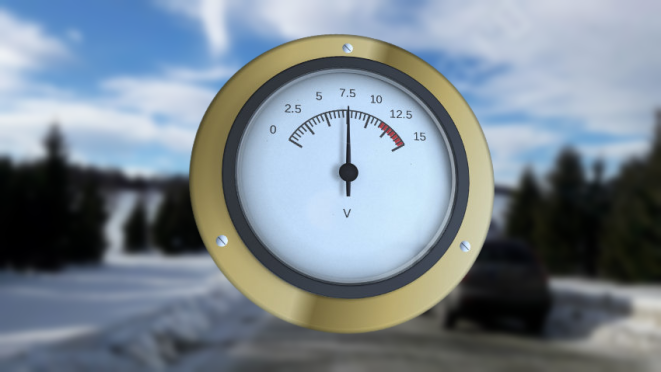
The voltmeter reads 7.5V
